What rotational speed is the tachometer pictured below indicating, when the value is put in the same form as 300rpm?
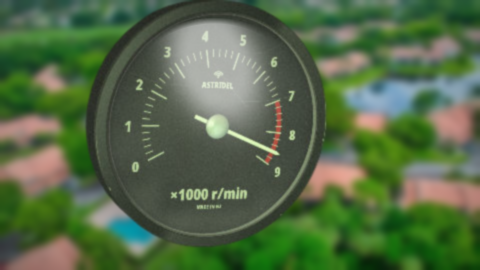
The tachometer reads 8600rpm
